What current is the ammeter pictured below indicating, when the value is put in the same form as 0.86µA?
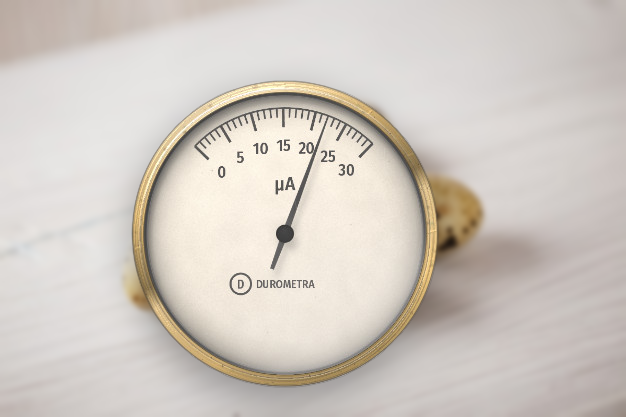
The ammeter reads 22µA
